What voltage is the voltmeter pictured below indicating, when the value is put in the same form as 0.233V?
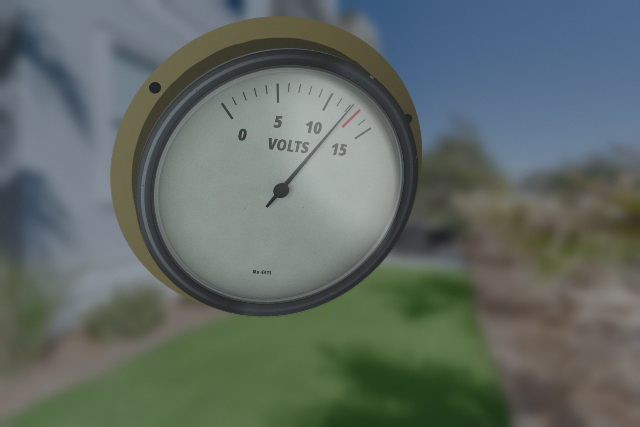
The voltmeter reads 12V
